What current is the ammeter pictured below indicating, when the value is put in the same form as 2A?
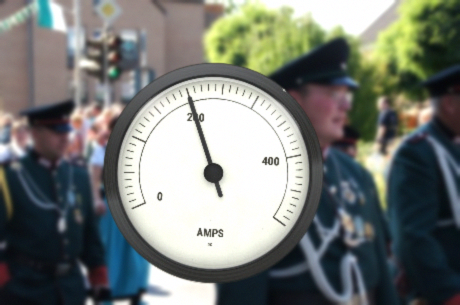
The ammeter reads 200A
